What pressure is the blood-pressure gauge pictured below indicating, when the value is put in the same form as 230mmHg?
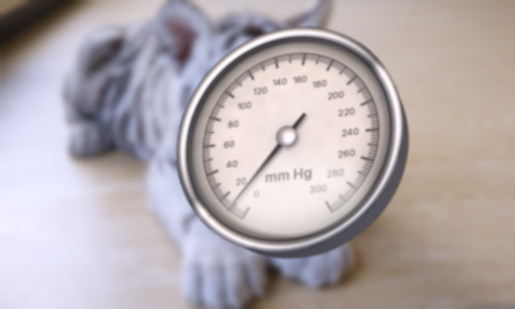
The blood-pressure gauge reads 10mmHg
